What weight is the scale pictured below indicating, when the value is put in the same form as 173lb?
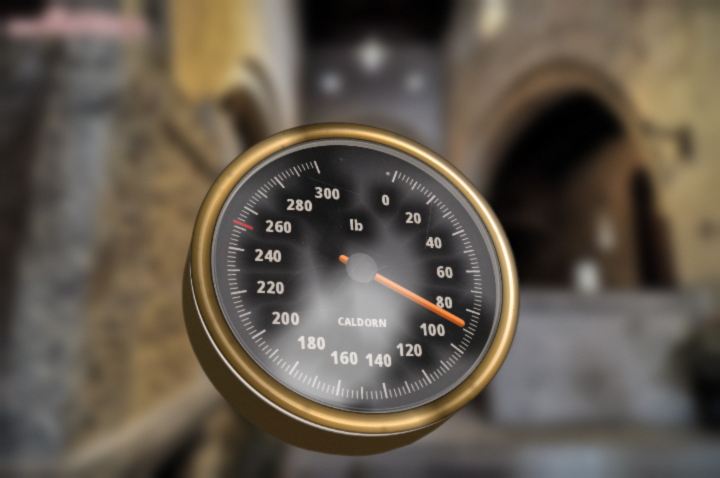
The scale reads 90lb
